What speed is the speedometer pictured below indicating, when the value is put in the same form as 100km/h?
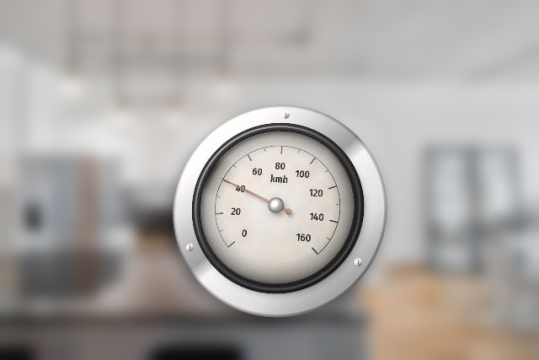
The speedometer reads 40km/h
